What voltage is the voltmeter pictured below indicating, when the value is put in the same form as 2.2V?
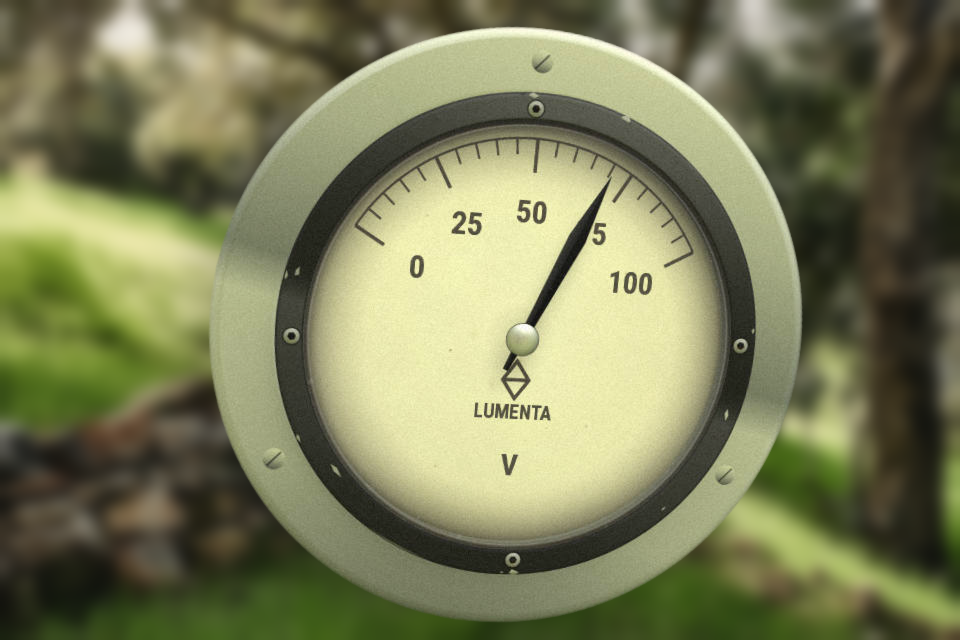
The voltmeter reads 70V
